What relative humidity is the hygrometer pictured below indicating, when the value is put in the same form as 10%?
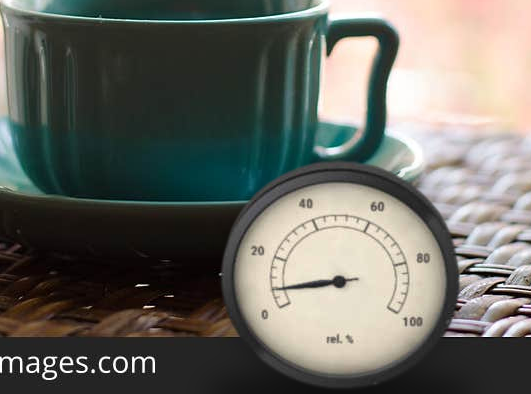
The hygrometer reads 8%
